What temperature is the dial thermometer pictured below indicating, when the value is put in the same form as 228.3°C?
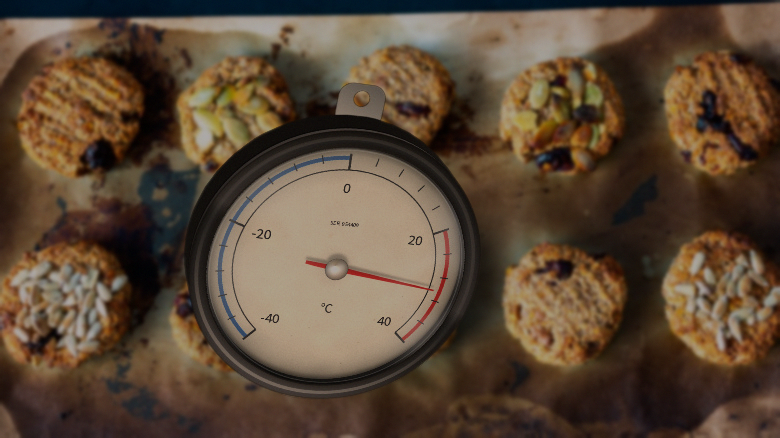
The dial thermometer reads 30°C
